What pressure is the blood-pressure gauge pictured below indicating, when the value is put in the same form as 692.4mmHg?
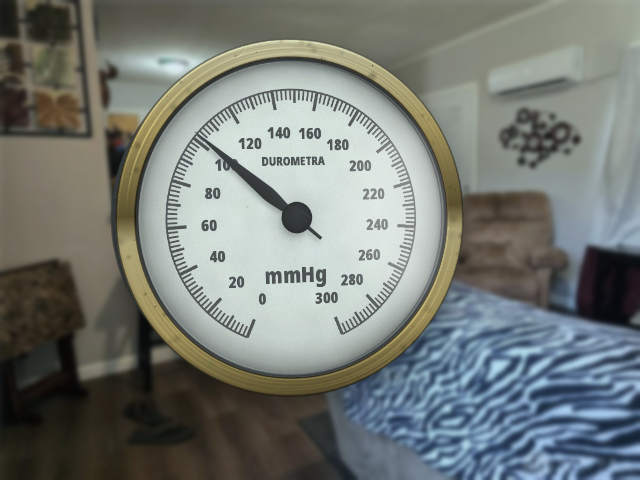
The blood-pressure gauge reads 102mmHg
